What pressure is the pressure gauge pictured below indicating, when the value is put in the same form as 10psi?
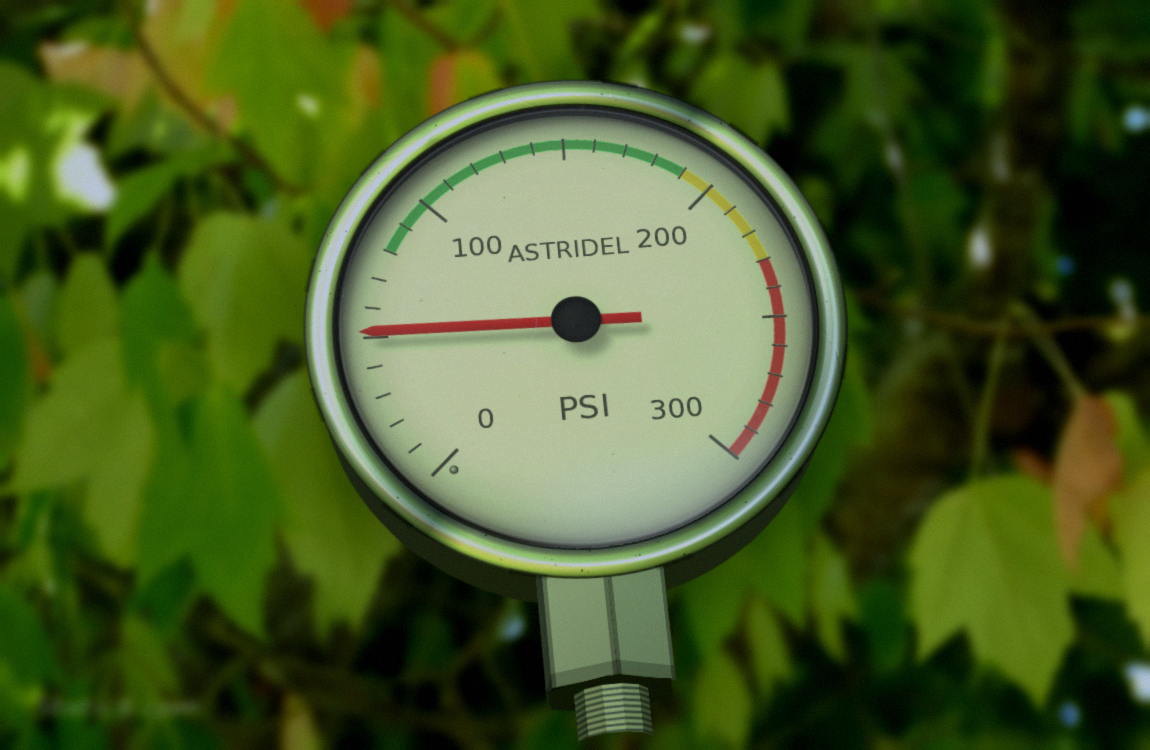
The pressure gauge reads 50psi
